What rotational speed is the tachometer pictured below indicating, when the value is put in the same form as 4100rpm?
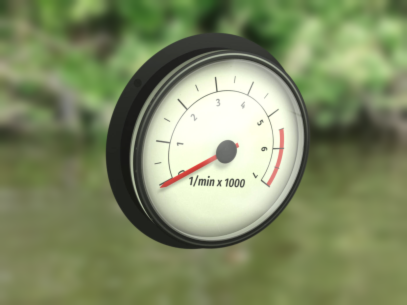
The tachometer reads 0rpm
